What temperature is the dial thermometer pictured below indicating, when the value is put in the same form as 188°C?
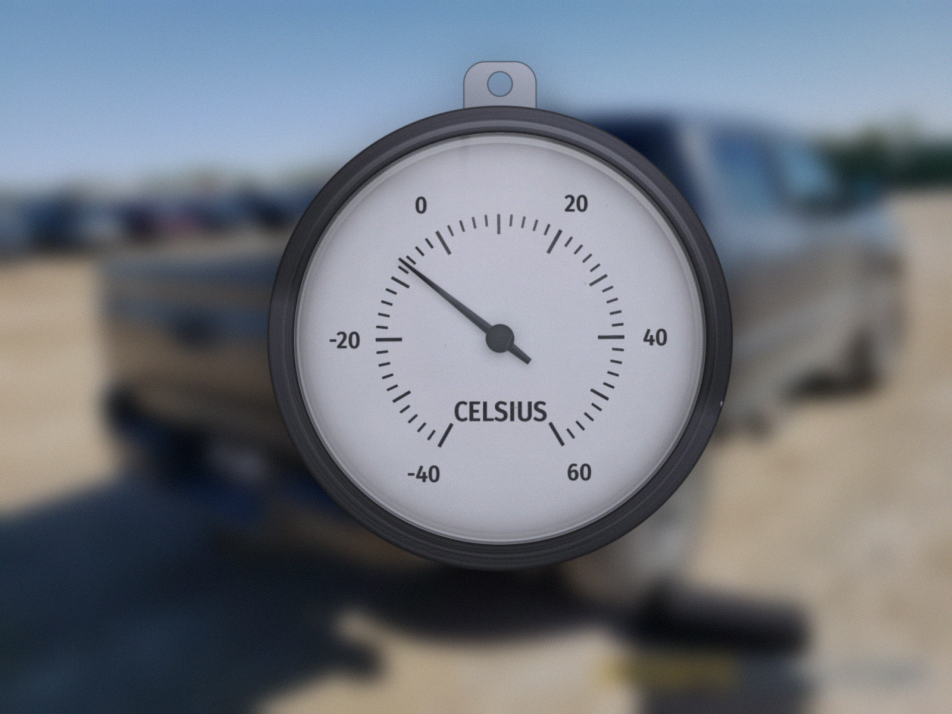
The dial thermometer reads -7°C
